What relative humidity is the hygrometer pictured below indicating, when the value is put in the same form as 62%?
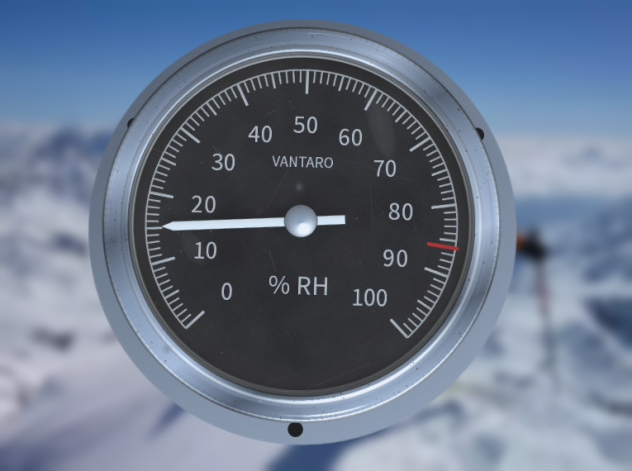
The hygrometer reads 15%
